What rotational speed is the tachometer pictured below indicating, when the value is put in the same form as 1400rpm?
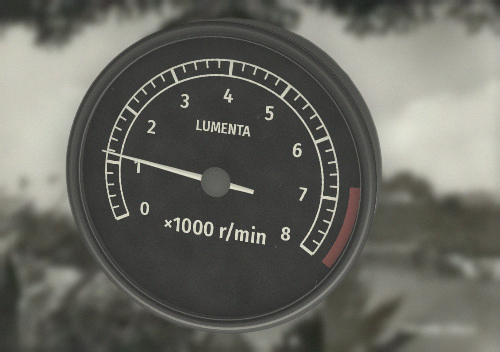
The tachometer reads 1200rpm
